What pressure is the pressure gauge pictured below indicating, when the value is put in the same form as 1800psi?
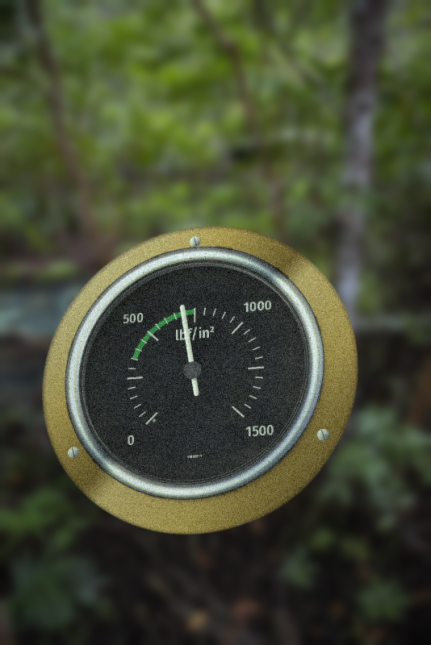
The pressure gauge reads 700psi
